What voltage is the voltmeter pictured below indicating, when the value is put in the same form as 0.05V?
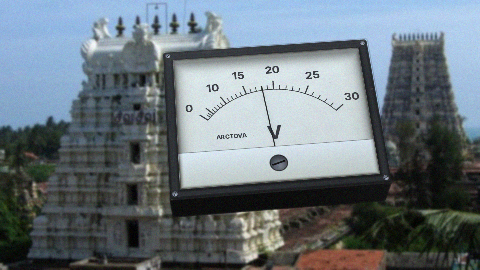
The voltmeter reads 18V
